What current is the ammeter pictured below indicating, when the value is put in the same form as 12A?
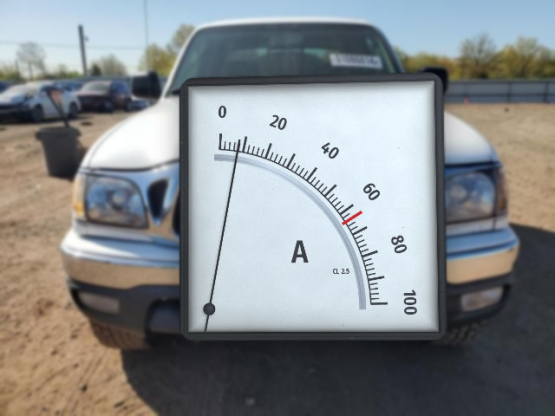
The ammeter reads 8A
